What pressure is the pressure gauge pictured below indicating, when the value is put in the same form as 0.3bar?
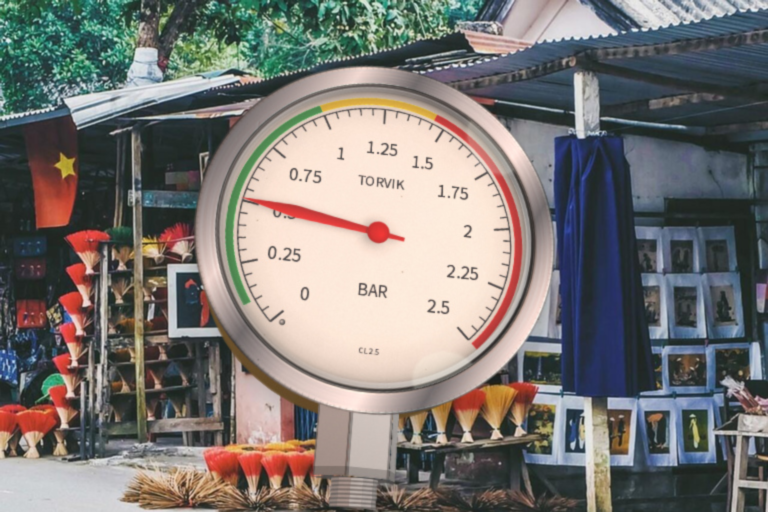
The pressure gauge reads 0.5bar
